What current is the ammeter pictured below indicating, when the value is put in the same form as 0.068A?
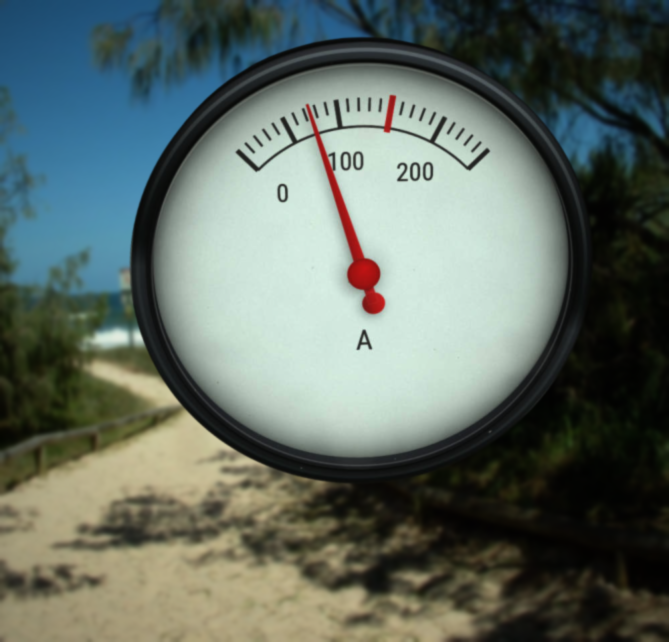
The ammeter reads 75A
